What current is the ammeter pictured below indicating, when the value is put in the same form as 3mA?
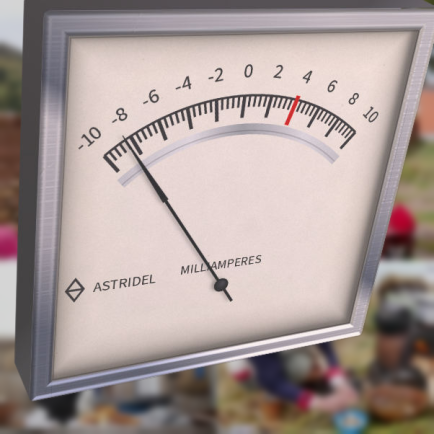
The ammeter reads -8.4mA
